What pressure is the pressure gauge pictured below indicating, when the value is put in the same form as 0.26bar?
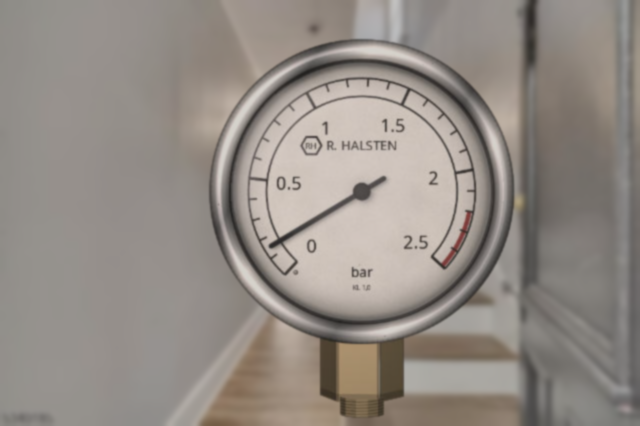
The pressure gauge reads 0.15bar
